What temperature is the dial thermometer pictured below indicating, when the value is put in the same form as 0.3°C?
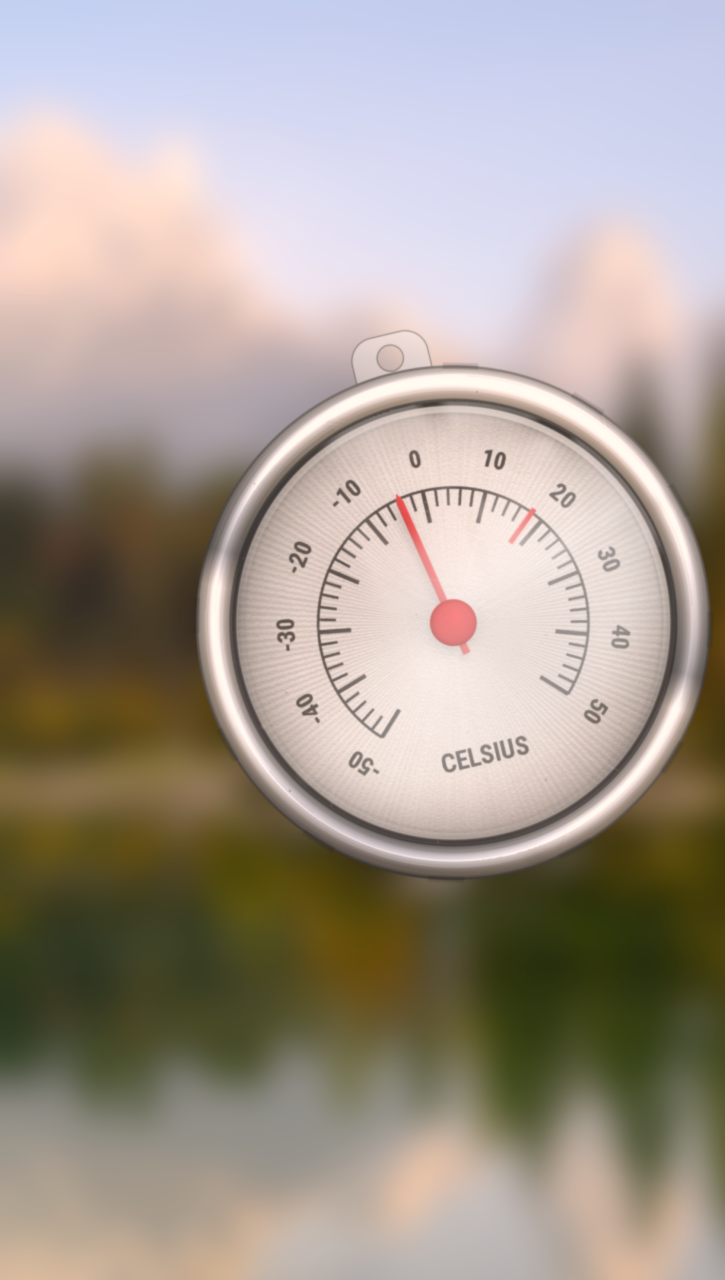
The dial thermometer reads -4°C
